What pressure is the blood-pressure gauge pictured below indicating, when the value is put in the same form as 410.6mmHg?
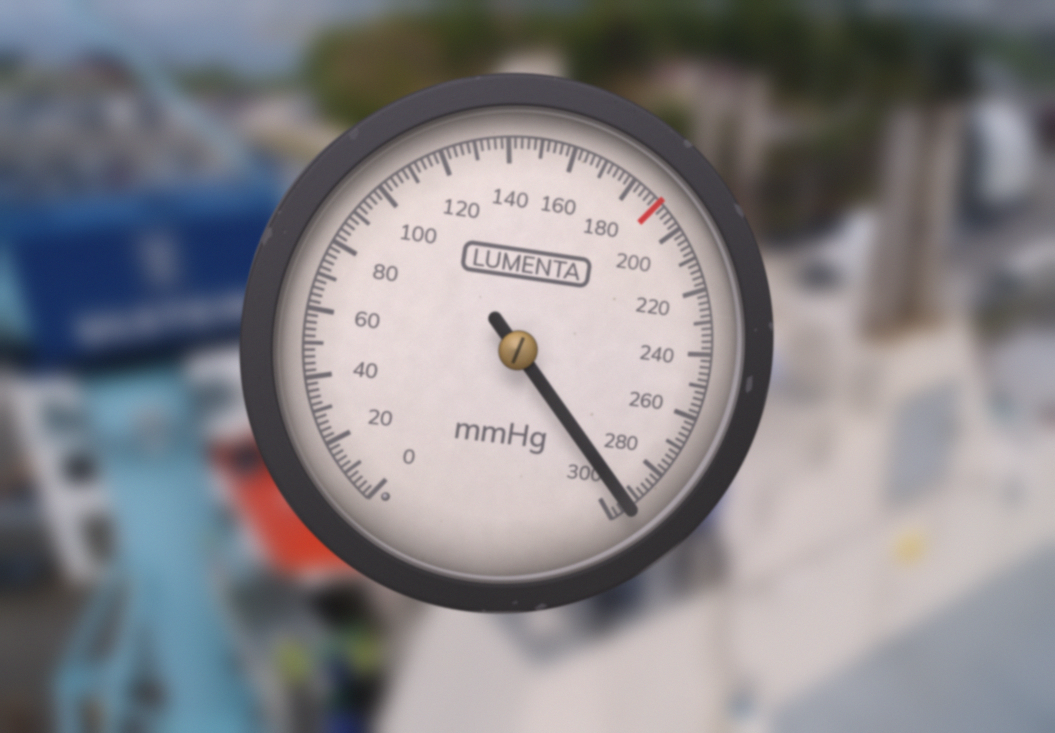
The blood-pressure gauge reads 294mmHg
